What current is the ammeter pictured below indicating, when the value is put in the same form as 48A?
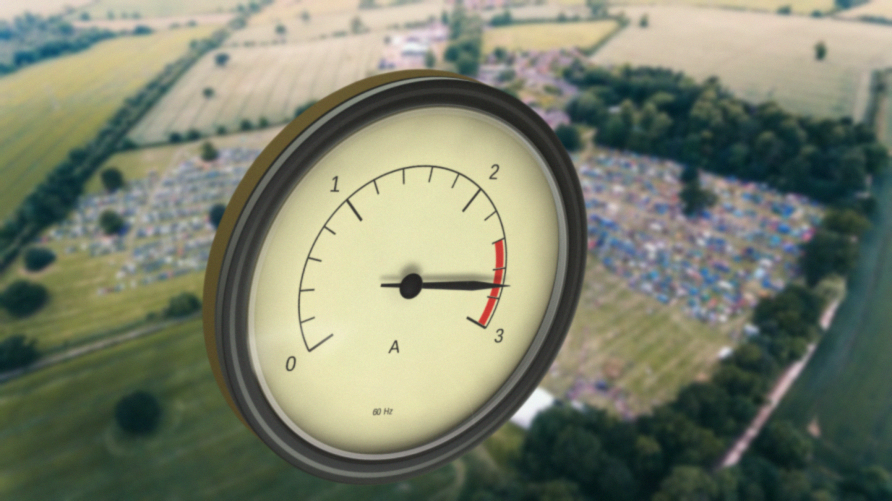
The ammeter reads 2.7A
